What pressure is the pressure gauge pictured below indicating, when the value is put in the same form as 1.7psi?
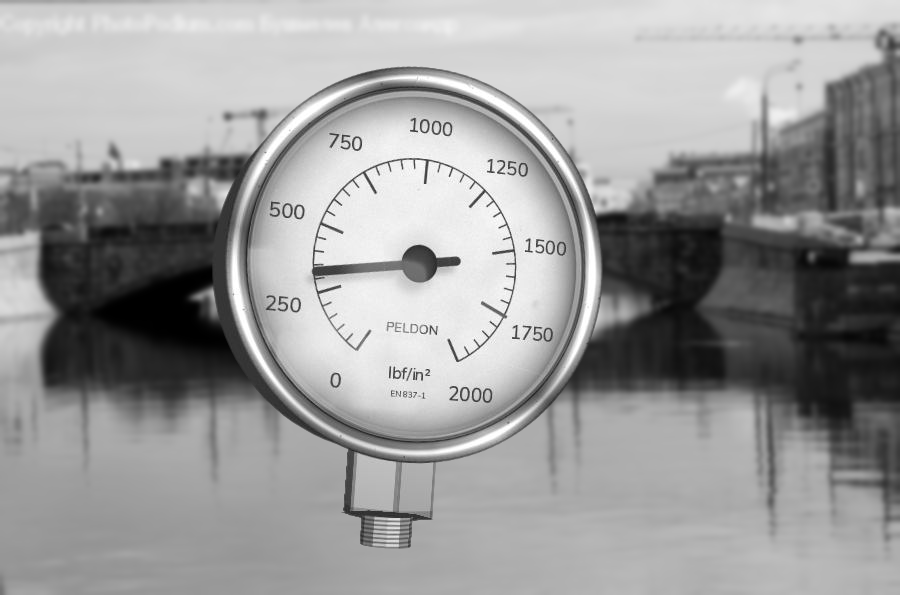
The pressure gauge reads 325psi
